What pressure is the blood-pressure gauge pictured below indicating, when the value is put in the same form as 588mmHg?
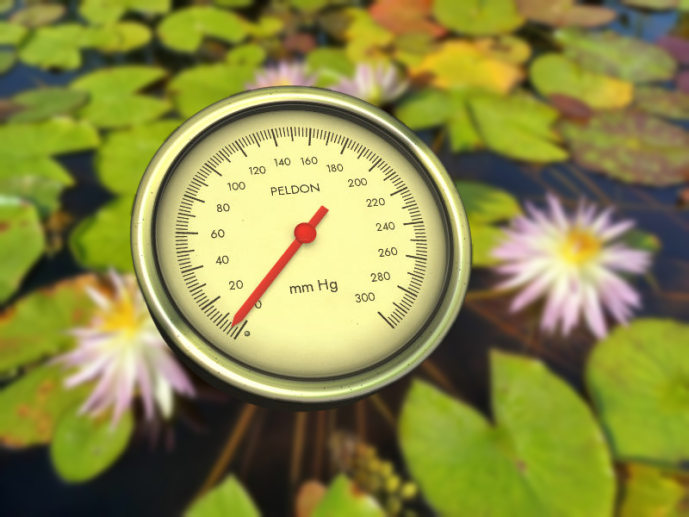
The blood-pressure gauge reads 4mmHg
